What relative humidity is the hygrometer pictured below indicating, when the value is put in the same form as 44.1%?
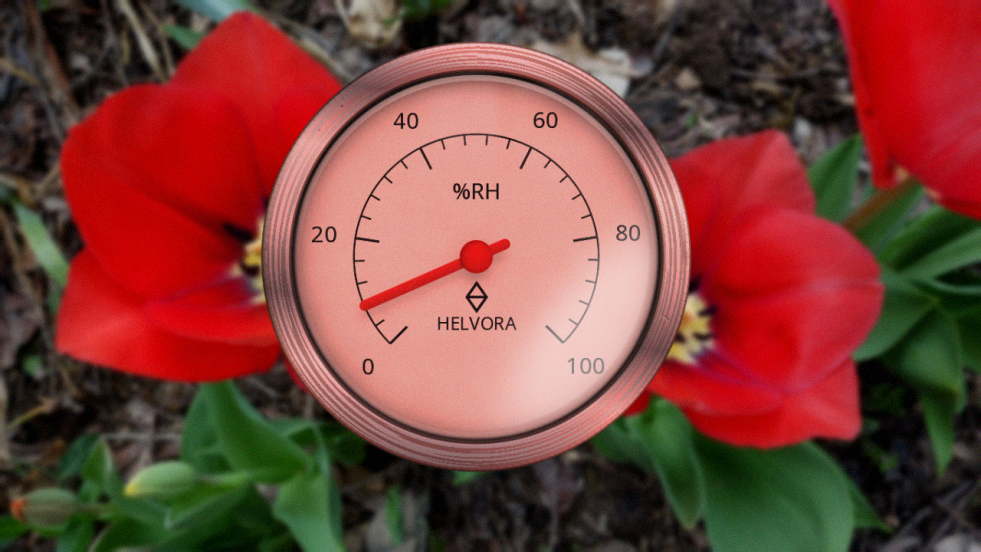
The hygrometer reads 8%
